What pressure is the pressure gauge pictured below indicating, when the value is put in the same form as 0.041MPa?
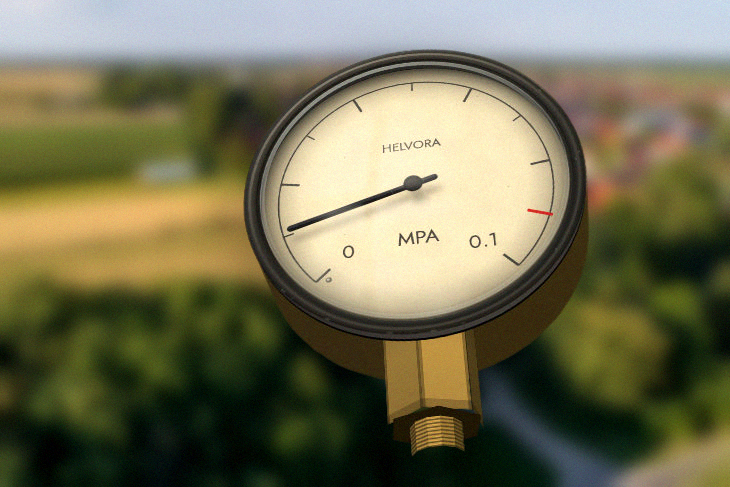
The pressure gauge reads 0.01MPa
